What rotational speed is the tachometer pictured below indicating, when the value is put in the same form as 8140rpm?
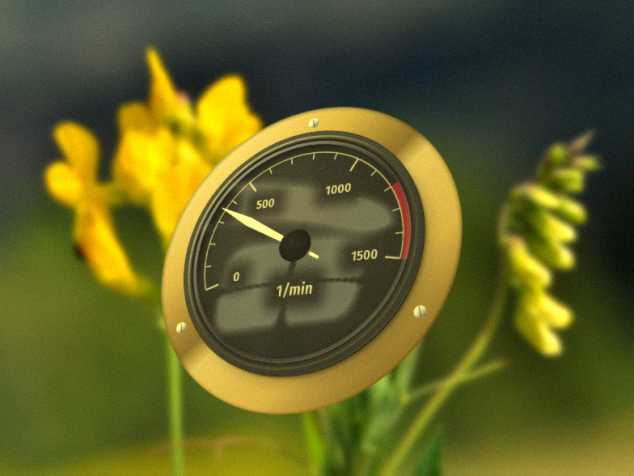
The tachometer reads 350rpm
